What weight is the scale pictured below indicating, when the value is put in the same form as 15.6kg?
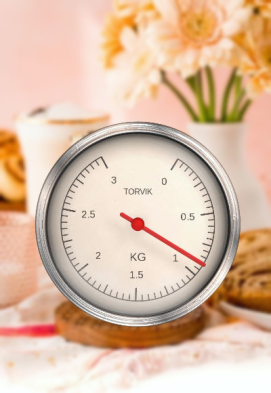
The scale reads 0.9kg
